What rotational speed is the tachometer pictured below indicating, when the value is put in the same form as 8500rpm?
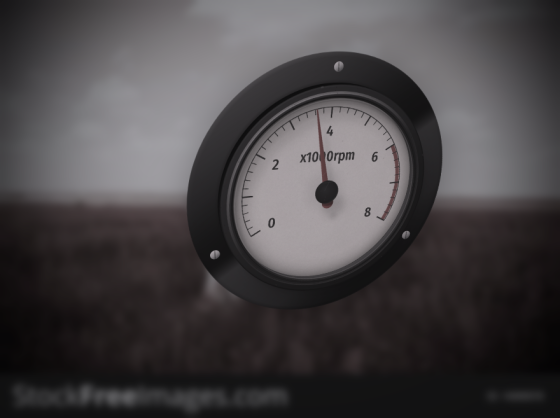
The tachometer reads 3600rpm
